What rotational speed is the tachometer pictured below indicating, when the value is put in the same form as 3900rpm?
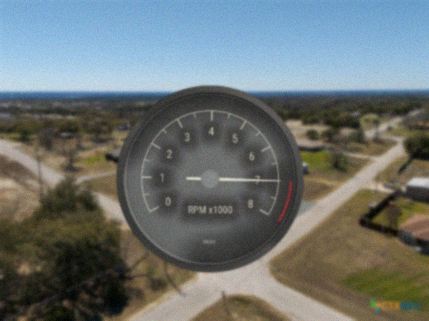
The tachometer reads 7000rpm
